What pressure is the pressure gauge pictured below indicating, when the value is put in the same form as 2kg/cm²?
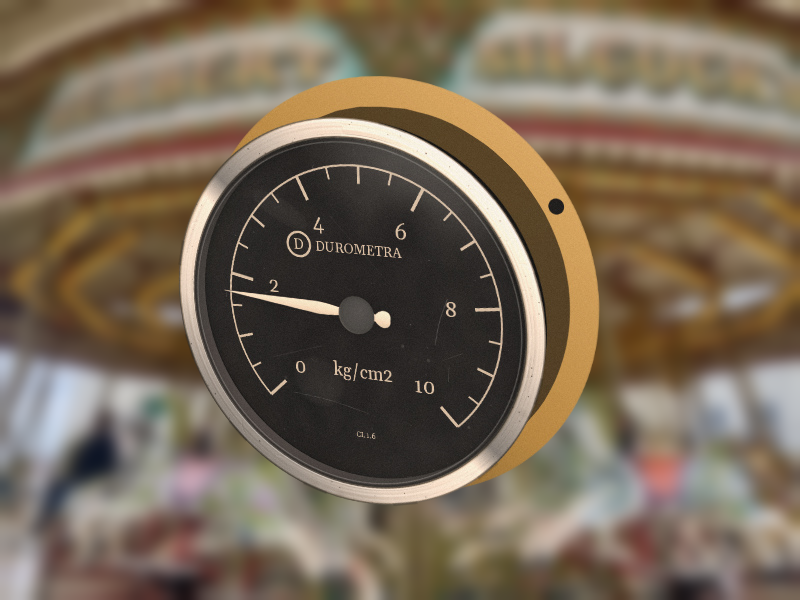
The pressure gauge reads 1.75kg/cm²
